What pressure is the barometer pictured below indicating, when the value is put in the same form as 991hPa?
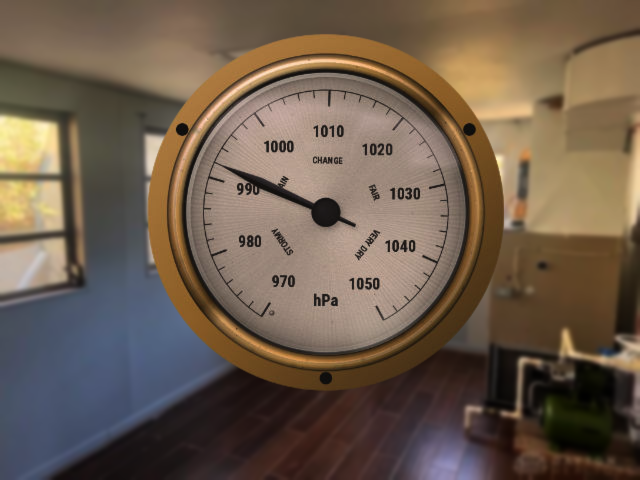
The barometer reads 992hPa
